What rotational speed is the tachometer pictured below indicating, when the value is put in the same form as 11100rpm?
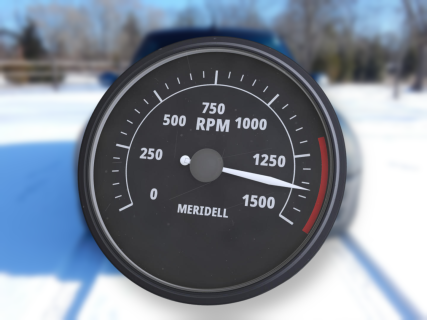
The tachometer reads 1375rpm
